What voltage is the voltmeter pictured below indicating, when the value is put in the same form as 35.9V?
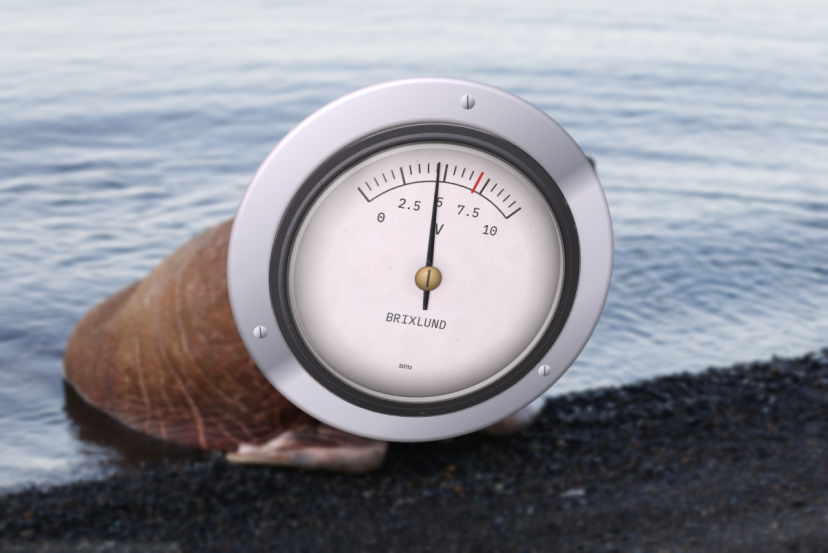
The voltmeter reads 4.5V
